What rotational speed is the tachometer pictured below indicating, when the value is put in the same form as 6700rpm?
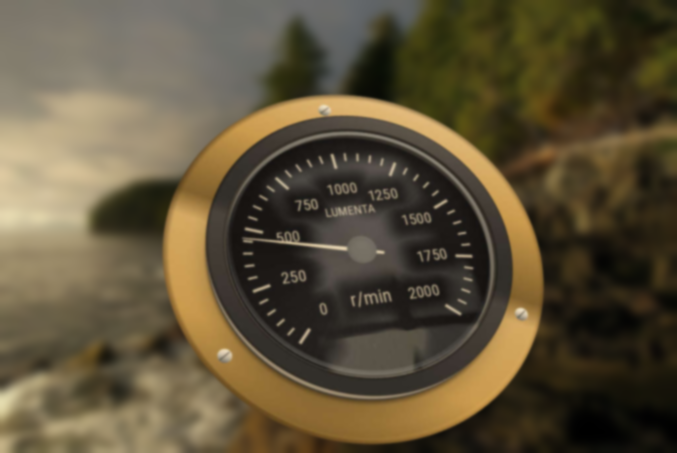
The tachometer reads 450rpm
